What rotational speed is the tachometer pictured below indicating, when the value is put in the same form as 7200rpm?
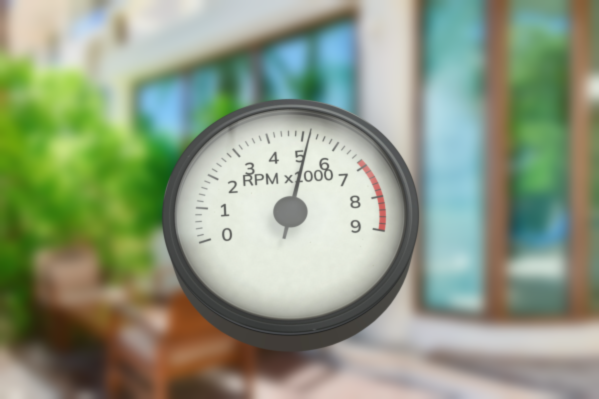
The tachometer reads 5200rpm
